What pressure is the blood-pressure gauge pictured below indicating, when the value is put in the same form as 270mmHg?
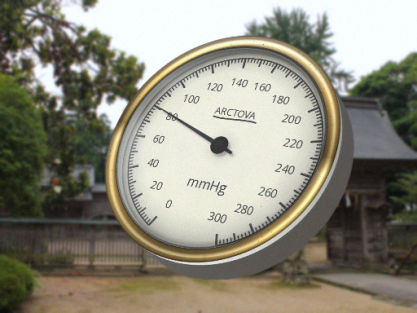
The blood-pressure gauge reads 80mmHg
